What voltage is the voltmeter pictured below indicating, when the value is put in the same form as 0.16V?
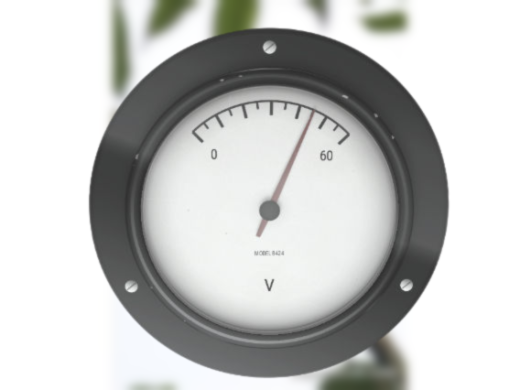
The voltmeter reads 45V
